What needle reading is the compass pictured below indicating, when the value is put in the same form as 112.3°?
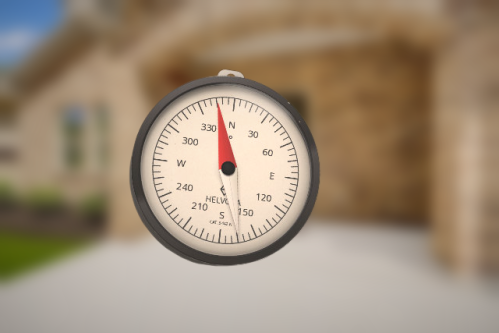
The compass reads 345°
